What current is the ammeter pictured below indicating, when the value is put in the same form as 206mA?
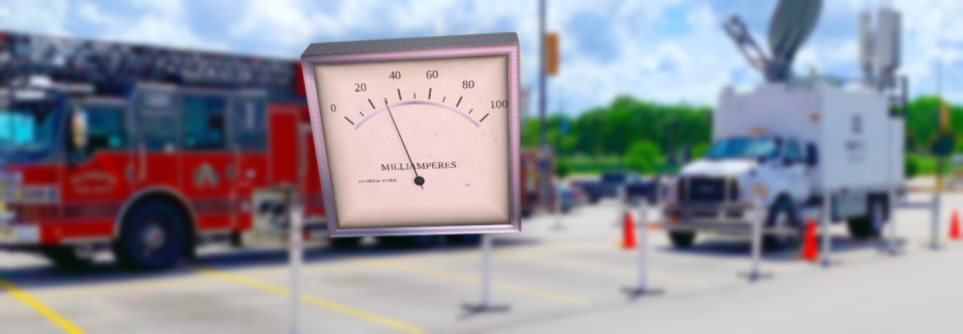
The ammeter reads 30mA
